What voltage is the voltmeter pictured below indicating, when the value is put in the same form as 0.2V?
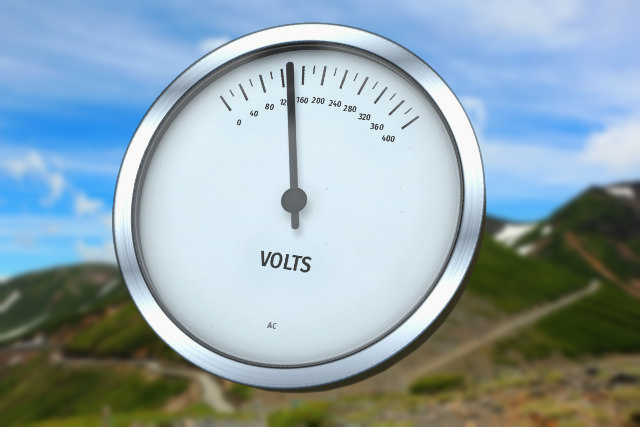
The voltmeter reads 140V
